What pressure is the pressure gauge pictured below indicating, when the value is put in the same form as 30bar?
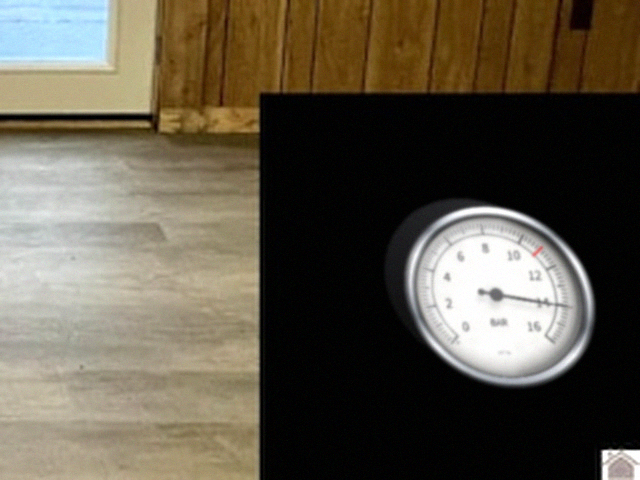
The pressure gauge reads 14bar
